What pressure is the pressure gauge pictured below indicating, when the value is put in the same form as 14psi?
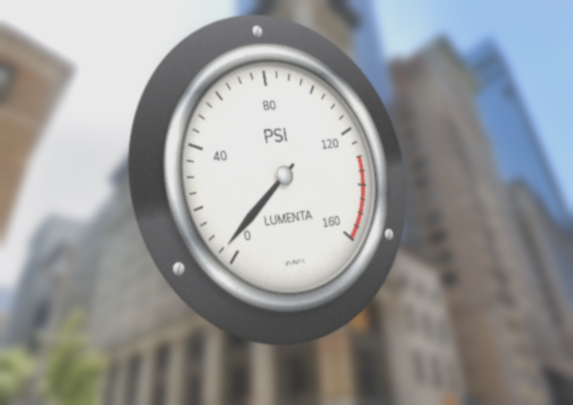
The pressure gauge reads 5psi
